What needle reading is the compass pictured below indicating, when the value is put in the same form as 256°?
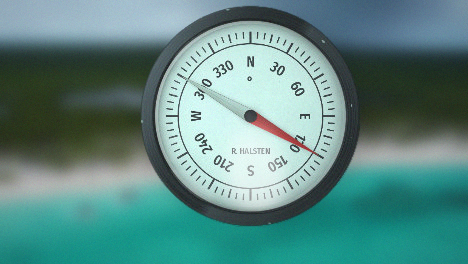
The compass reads 120°
